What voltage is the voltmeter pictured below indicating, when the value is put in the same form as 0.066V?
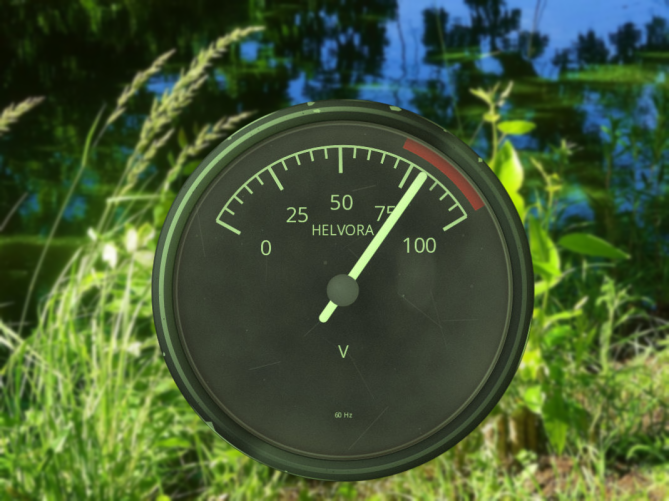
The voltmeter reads 80V
